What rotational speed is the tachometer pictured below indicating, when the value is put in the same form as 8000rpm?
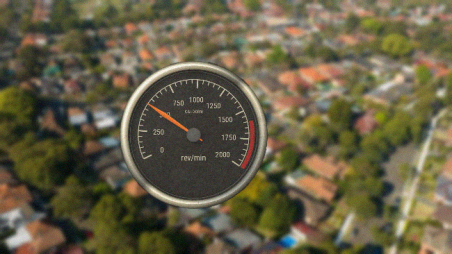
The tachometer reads 500rpm
